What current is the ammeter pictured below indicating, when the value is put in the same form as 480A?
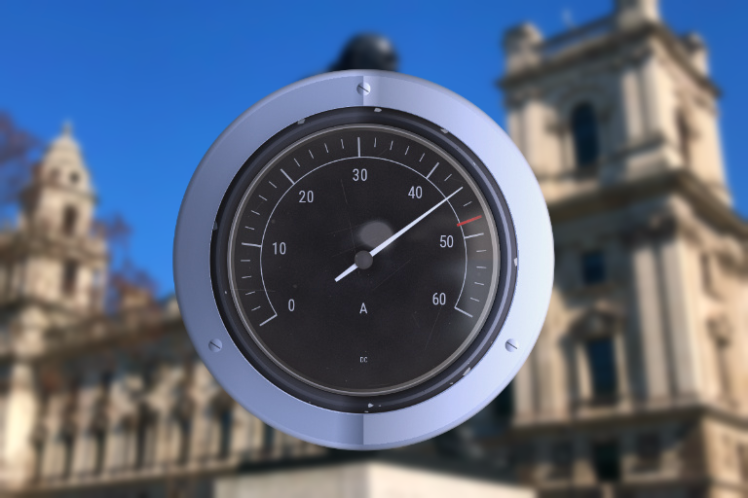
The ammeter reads 44A
